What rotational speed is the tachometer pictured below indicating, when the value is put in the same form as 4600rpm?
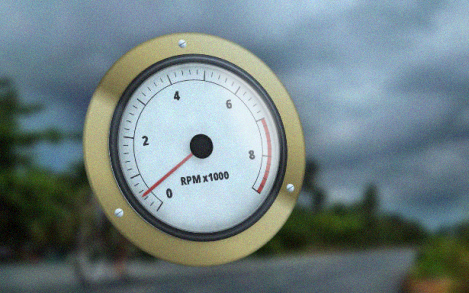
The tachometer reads 500rpm
